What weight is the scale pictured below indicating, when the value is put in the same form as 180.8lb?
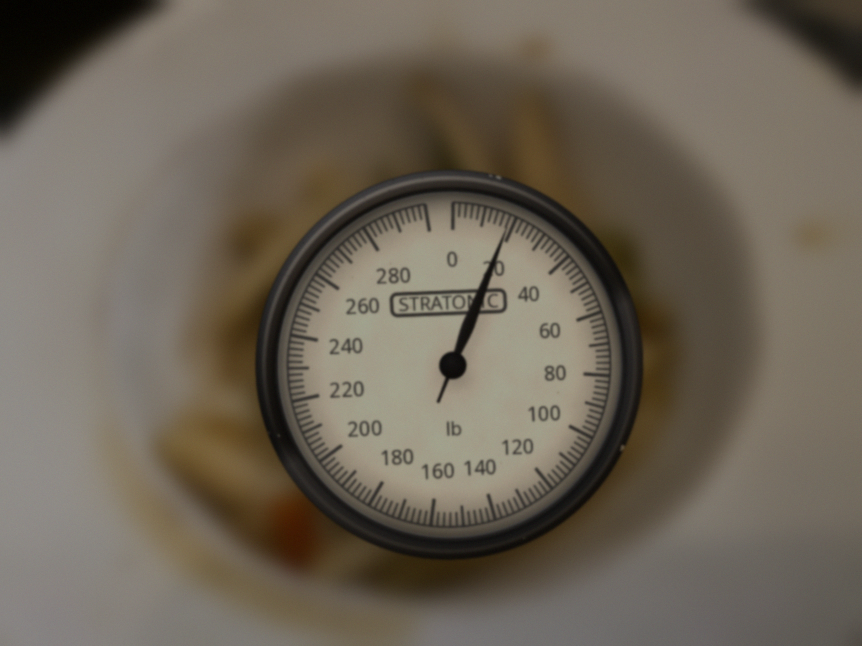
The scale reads 18lb
